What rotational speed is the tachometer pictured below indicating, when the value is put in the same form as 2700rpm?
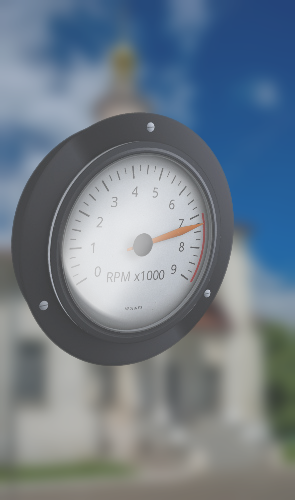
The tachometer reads 7250rpm
